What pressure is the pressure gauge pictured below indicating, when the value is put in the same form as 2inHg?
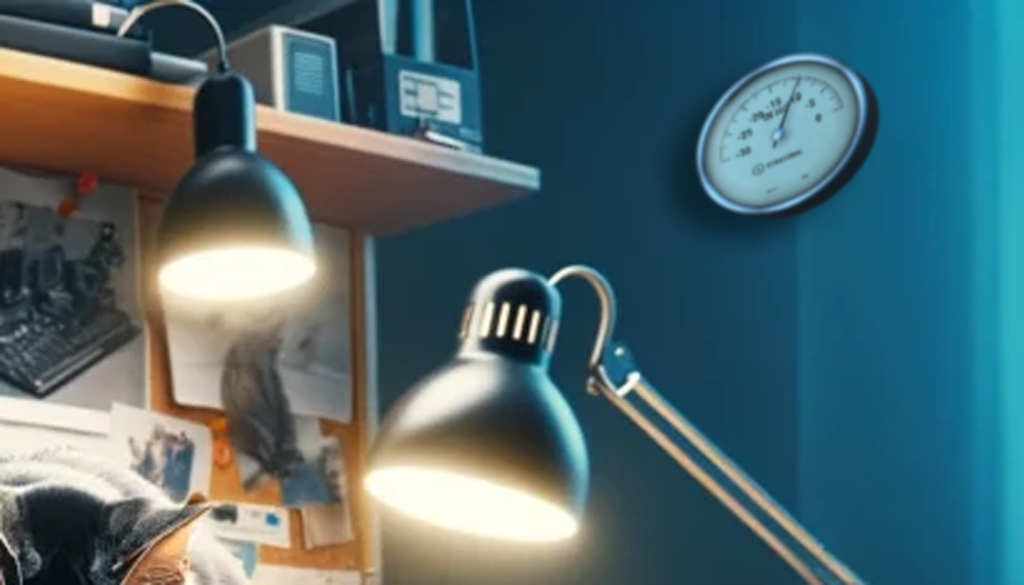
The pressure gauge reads -10inHg
